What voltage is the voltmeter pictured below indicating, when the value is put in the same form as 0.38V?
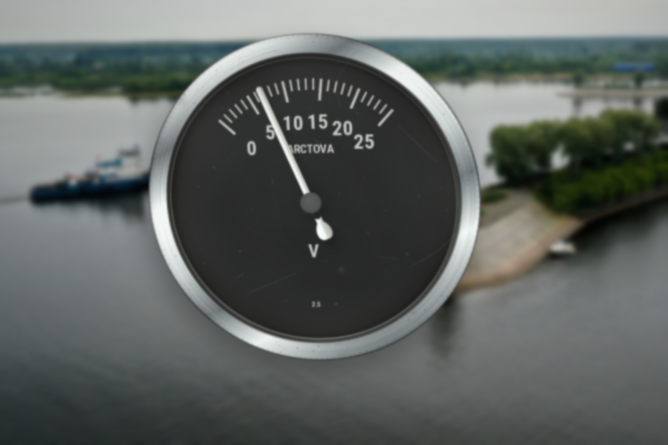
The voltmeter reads 7V
